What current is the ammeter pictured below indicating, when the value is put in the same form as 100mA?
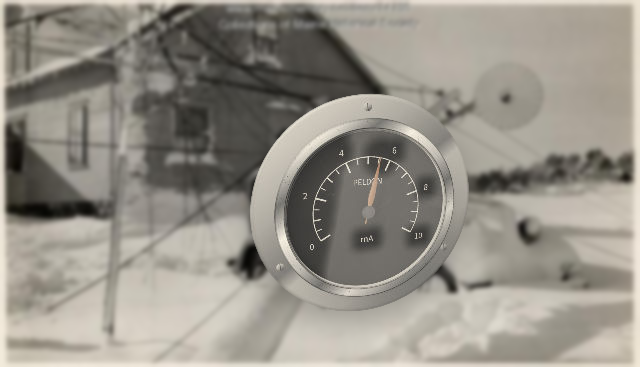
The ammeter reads 5.5mA
